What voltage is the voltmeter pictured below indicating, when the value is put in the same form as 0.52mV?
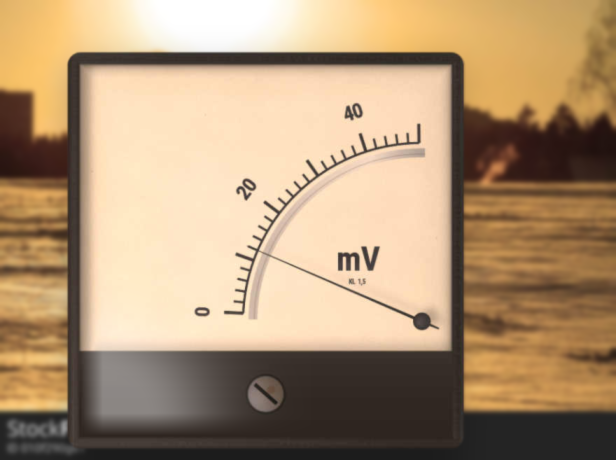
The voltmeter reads 12mV
